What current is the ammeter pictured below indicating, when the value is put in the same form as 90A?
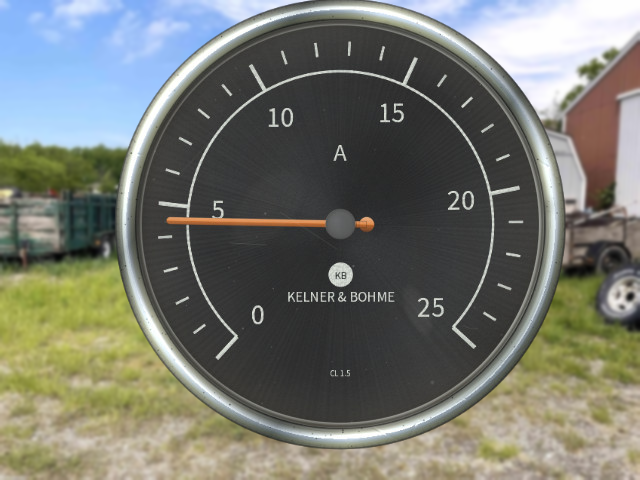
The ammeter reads 4.5A
